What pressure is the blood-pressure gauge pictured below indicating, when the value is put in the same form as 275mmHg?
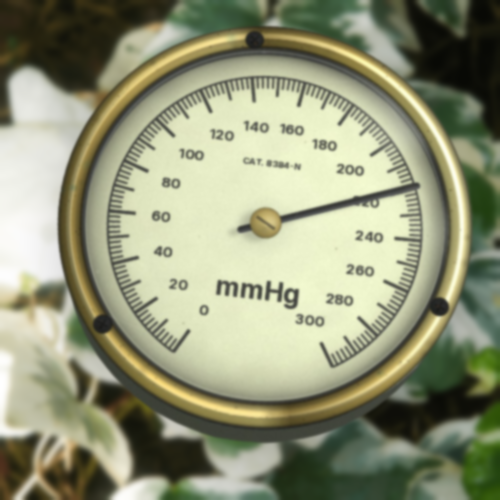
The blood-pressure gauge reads 220mmHg
